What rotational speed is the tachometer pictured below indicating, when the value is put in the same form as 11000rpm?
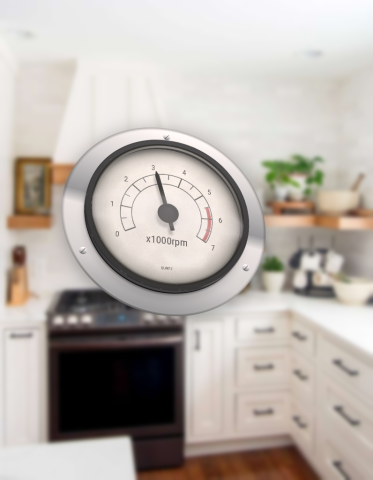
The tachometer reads 3000rpm
